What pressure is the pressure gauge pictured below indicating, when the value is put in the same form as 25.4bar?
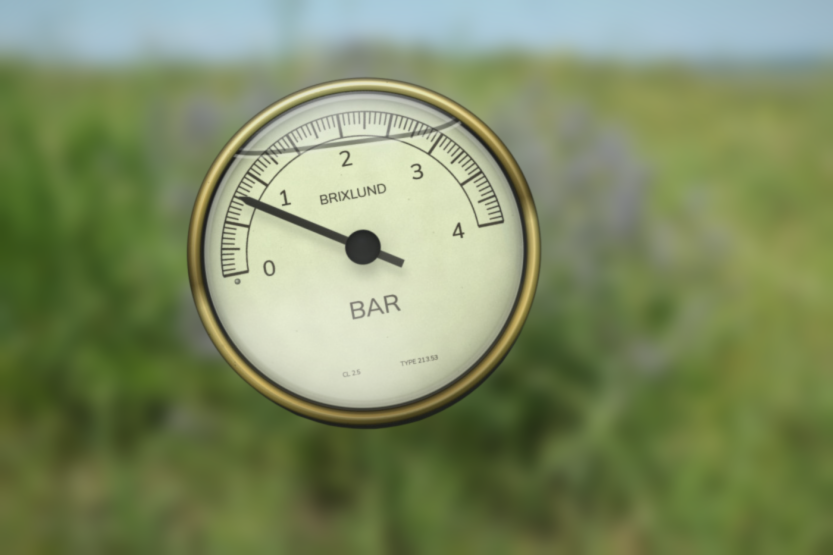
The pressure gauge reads 0.75bar
